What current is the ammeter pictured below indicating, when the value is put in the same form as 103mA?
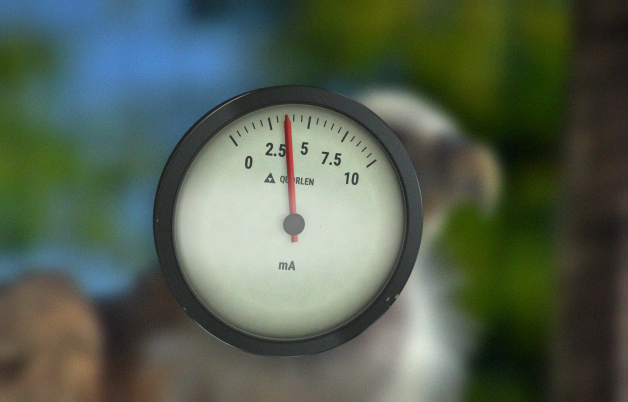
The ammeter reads 3.5mA
